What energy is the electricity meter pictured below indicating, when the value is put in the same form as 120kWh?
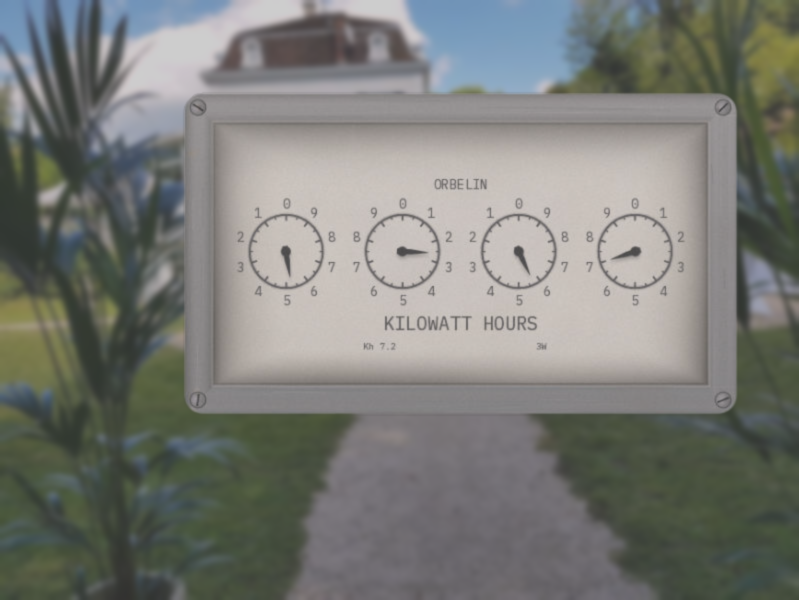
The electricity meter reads 5257kWh
